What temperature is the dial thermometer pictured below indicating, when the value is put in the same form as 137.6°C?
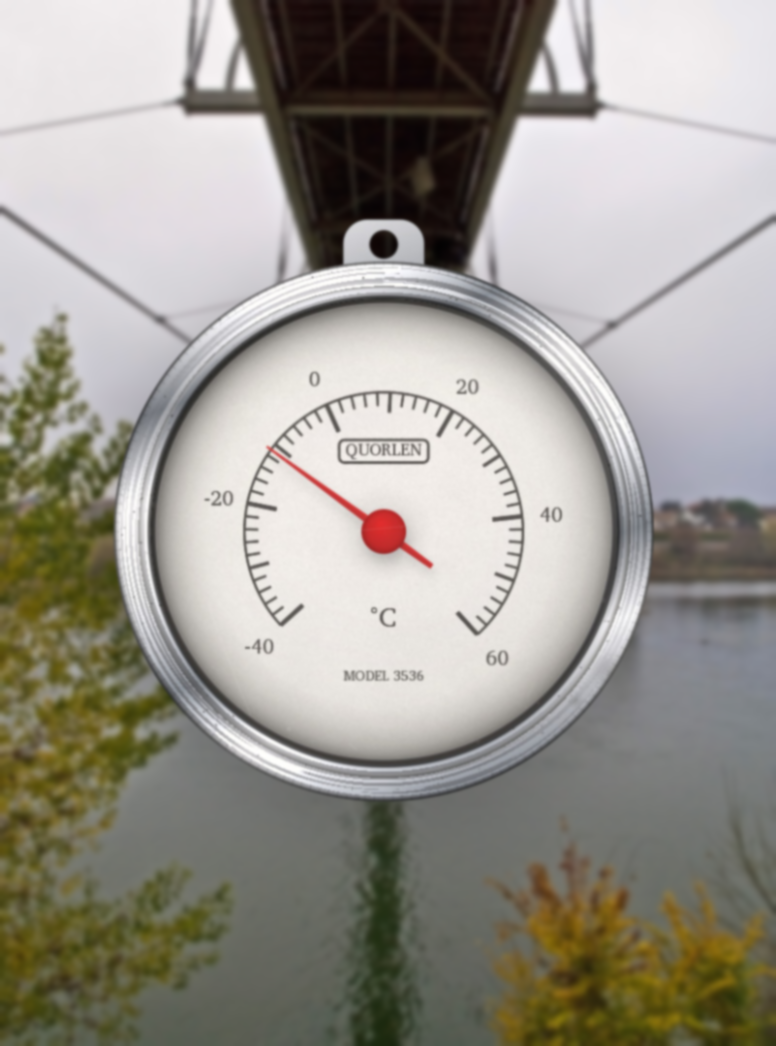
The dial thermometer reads -11°C
